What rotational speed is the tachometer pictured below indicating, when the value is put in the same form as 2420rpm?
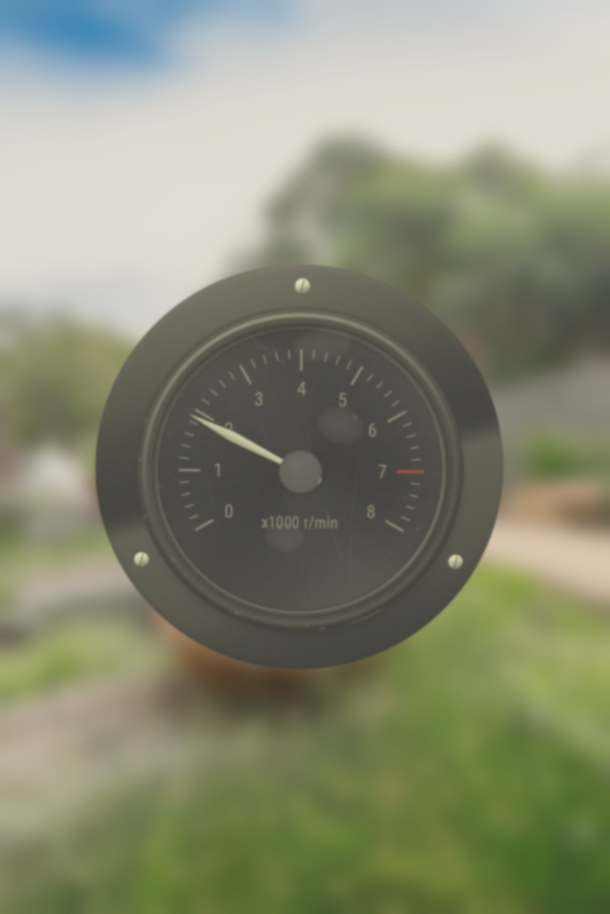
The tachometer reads 1900rpm
